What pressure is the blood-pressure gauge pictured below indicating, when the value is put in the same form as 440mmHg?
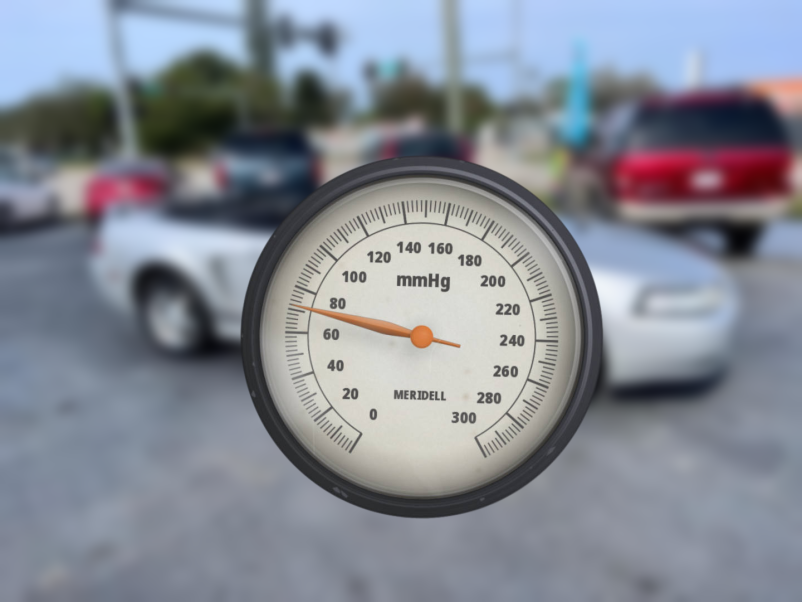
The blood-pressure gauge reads 72mmHg
